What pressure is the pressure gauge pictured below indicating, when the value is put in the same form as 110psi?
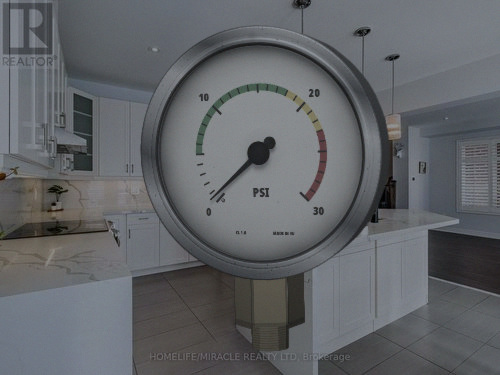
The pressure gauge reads 0.5psi
